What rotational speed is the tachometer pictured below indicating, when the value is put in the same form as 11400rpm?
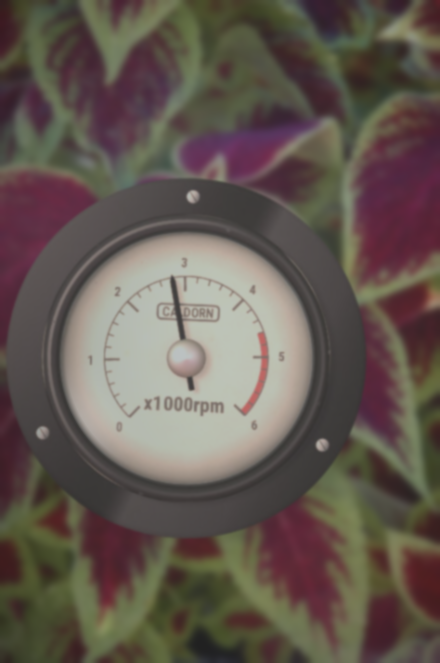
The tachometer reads 2800rpm
